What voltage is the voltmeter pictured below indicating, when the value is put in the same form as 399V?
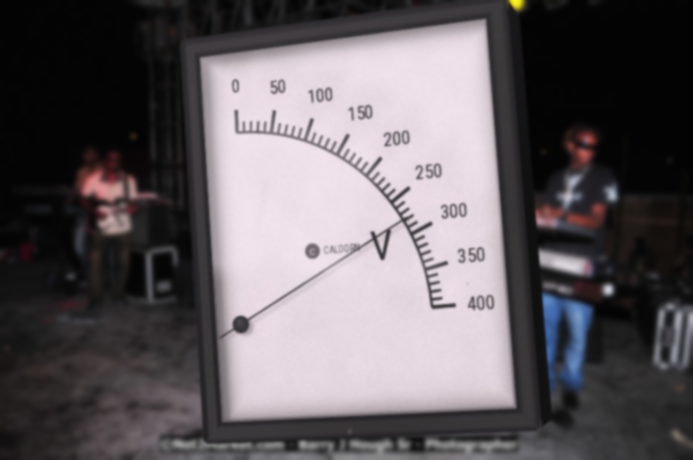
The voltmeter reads 280V
